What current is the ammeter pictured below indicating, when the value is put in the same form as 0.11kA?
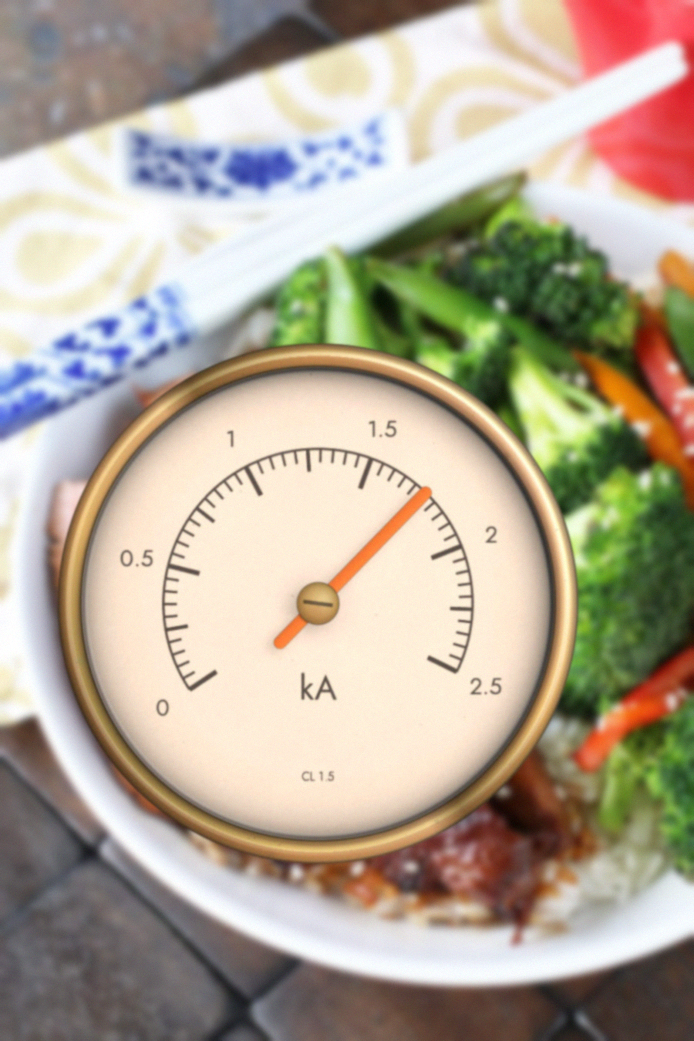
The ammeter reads 1.75kA
